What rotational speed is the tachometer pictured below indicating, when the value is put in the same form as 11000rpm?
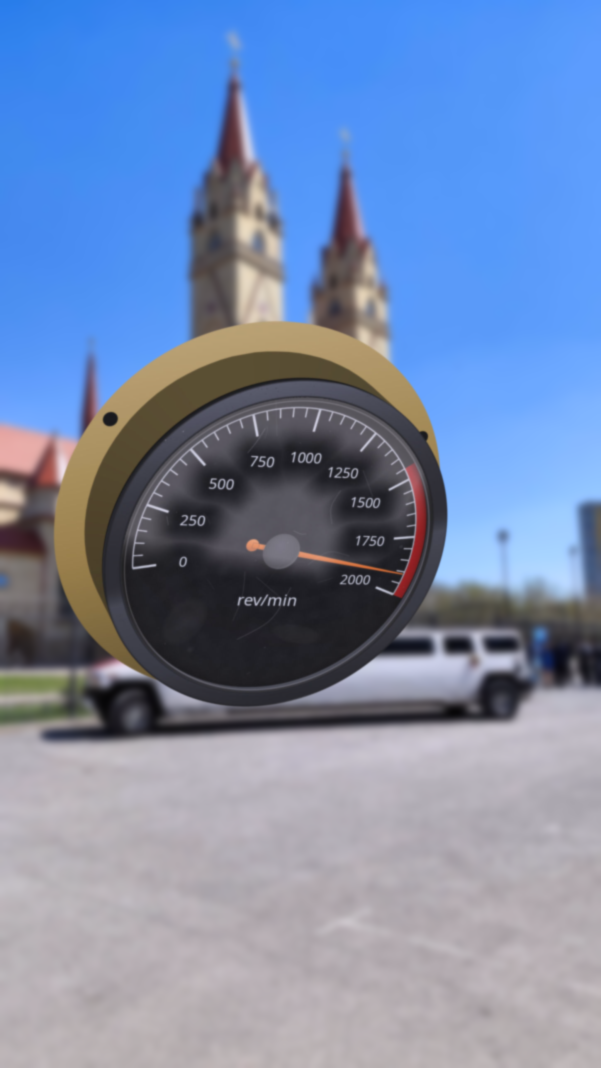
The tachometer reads 1900rpm
